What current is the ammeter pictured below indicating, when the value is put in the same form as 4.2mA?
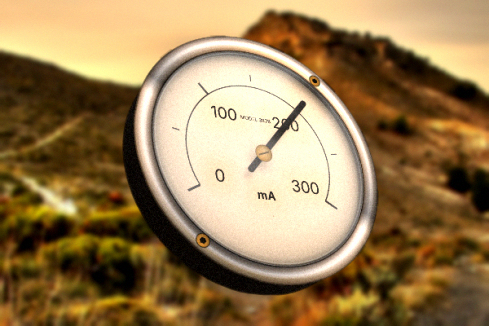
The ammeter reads 200mA
